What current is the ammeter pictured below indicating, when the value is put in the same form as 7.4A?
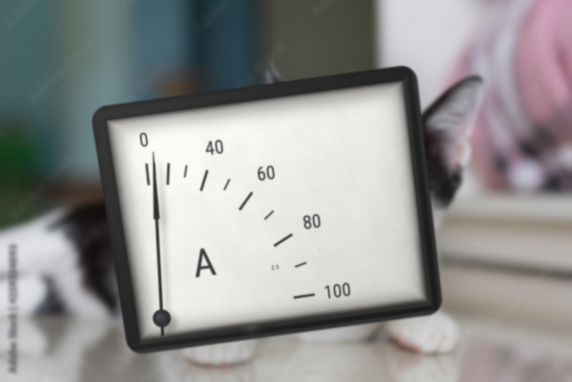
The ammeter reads 10A
